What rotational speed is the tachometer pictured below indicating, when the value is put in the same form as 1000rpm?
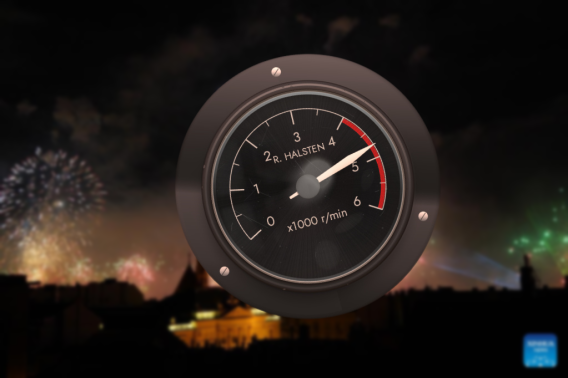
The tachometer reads 4750rpm
